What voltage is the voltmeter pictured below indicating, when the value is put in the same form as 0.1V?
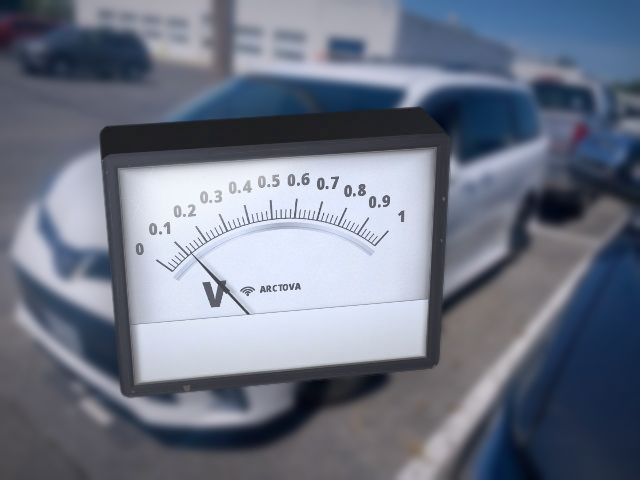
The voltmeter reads 0.12V
